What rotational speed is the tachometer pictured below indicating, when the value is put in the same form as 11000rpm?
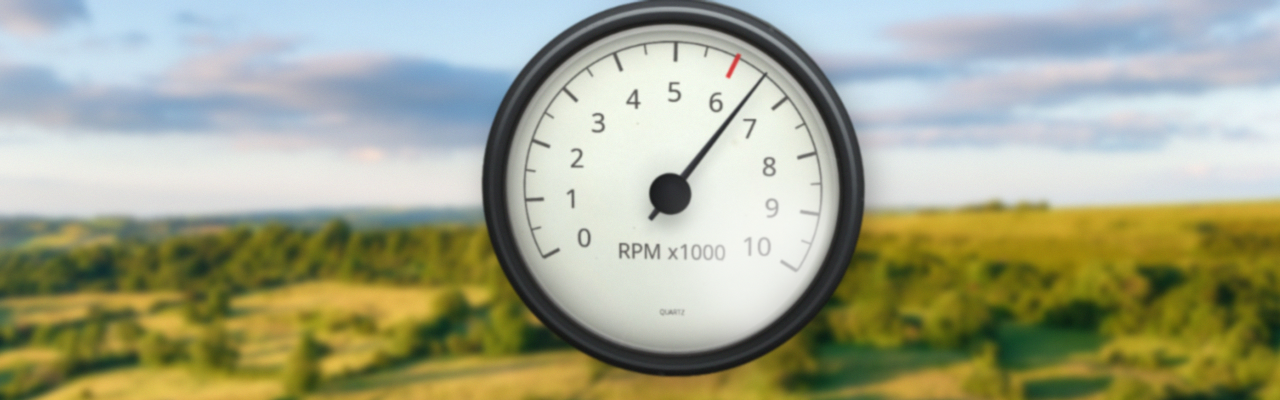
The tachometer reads 6500rpm
